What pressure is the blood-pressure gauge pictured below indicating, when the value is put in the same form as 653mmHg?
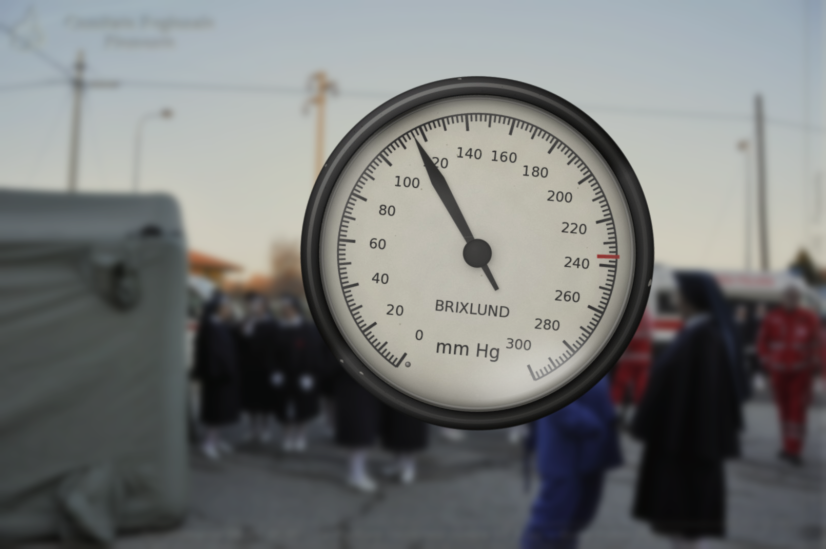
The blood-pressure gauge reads 116mmHg
